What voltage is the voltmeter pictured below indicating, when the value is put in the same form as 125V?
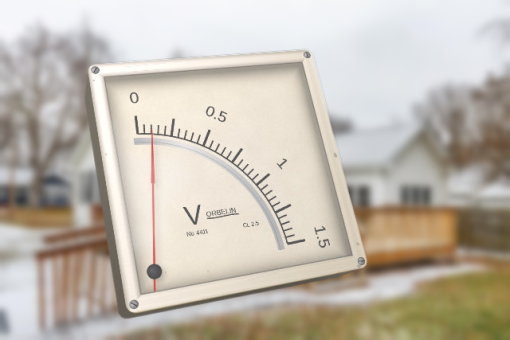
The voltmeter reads 0.1V
